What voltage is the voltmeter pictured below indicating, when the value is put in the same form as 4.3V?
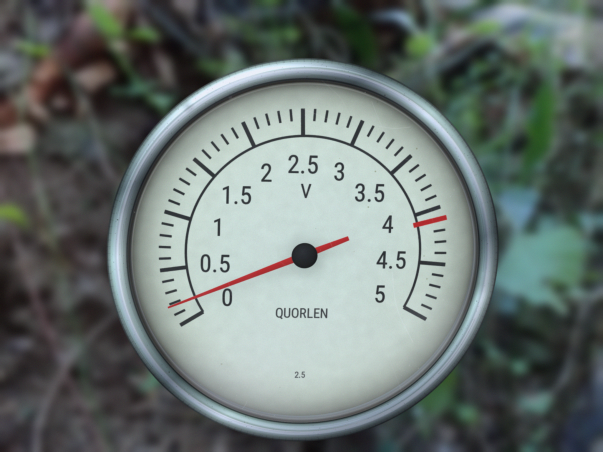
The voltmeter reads 0.2V
